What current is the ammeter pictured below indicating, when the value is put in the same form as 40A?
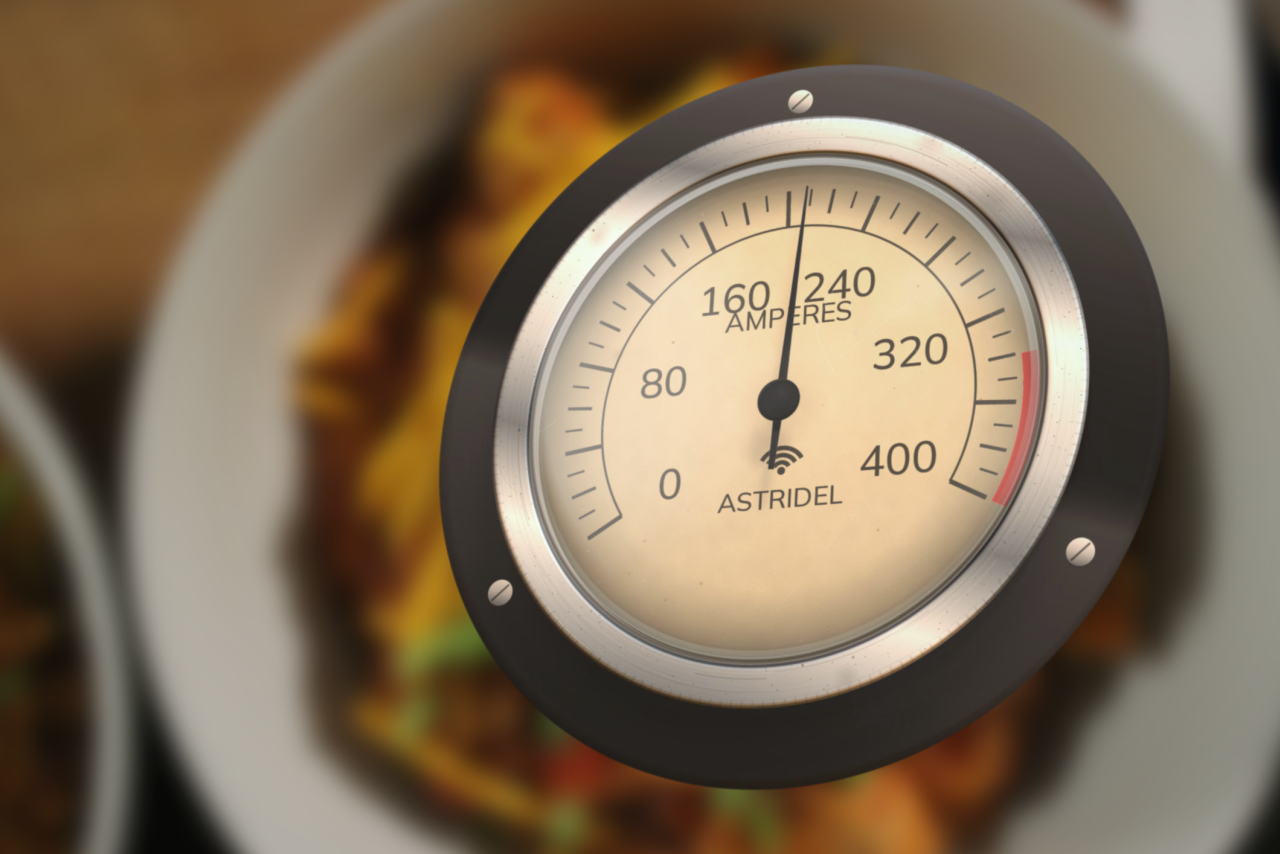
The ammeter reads 210A
